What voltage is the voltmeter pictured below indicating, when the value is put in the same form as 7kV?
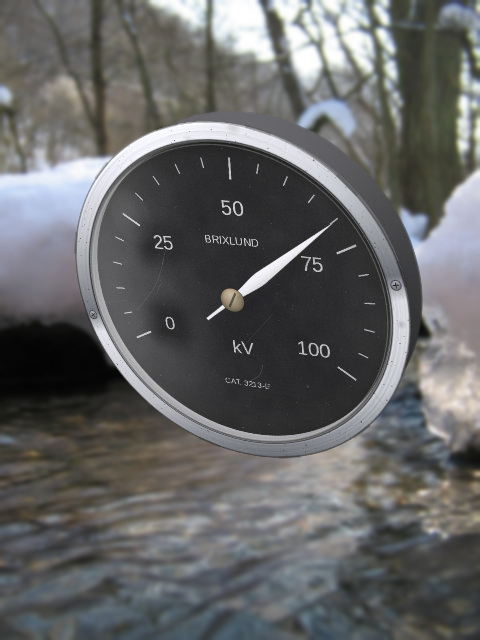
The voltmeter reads 70kV
